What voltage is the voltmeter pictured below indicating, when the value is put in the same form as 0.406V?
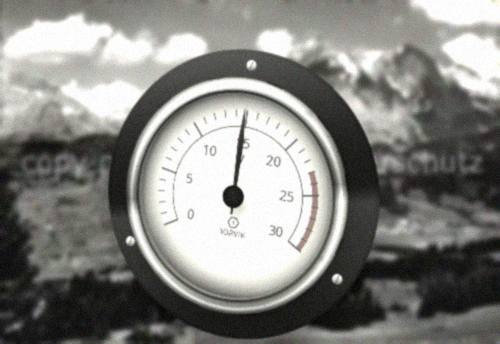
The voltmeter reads 15V
